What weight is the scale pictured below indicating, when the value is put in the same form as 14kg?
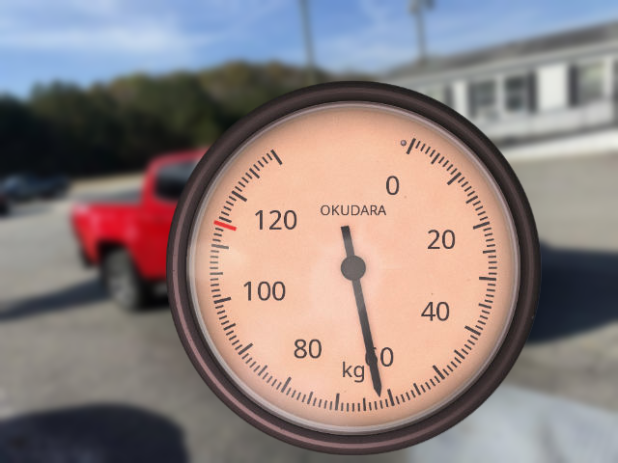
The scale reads 62kg
